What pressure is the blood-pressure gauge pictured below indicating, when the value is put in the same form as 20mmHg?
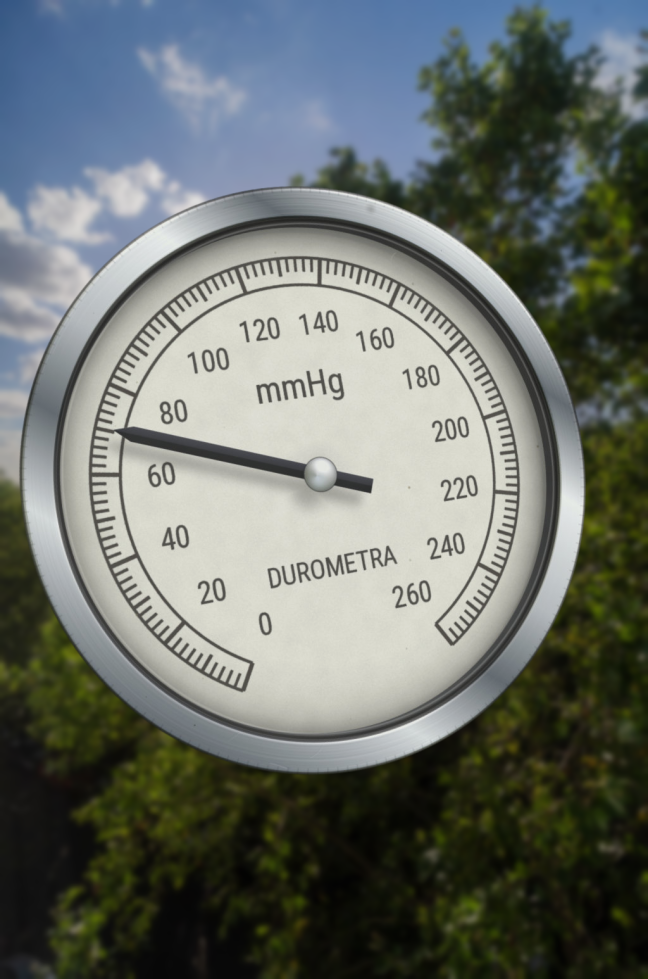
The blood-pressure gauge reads 70mmHg
